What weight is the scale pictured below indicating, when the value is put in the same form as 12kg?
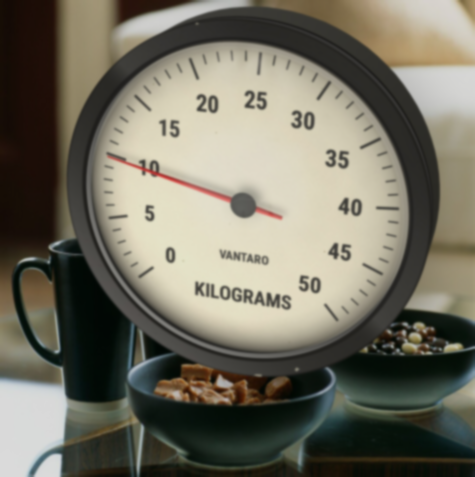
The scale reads 10kg
